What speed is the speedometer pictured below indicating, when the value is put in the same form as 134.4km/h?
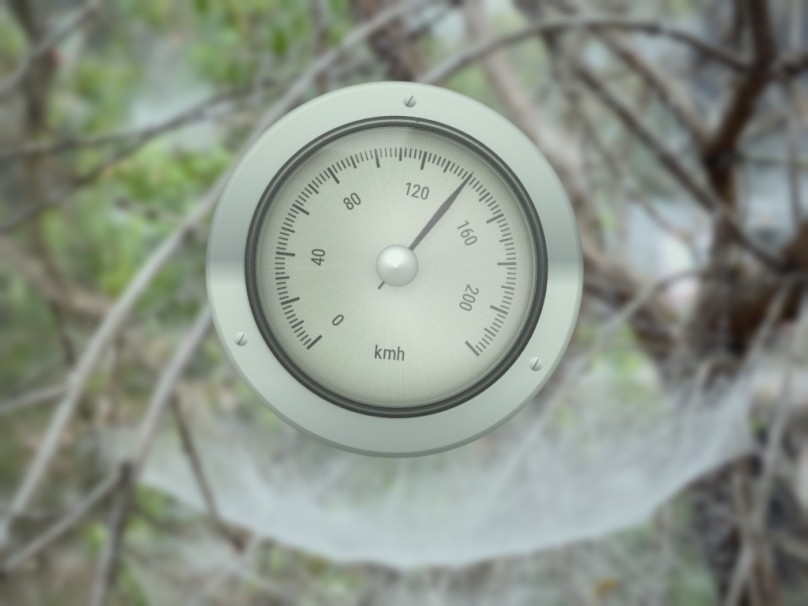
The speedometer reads 140km/h
